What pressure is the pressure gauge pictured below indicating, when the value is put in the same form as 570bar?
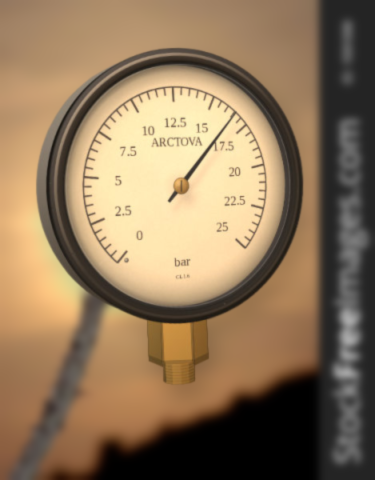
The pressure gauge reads 16.5bar
